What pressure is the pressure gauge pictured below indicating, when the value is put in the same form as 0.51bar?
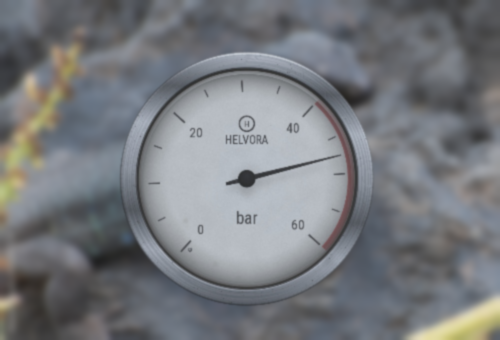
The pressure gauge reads 47.5bar
